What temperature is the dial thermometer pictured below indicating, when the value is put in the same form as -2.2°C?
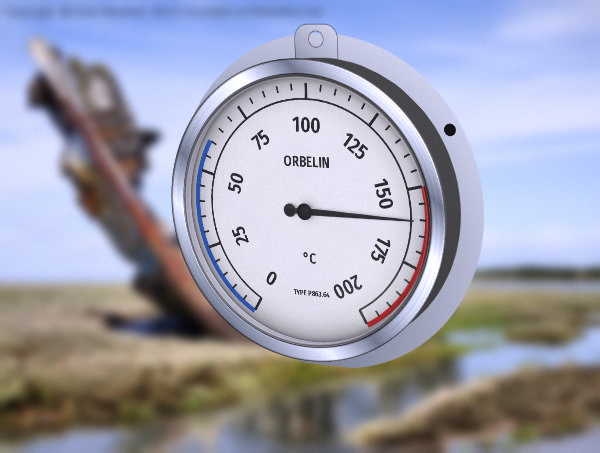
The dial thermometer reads 160°C
